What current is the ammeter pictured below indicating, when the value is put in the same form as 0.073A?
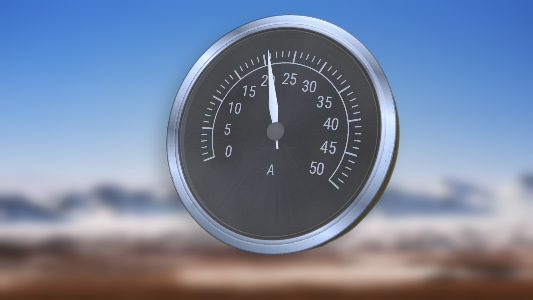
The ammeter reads 21A
